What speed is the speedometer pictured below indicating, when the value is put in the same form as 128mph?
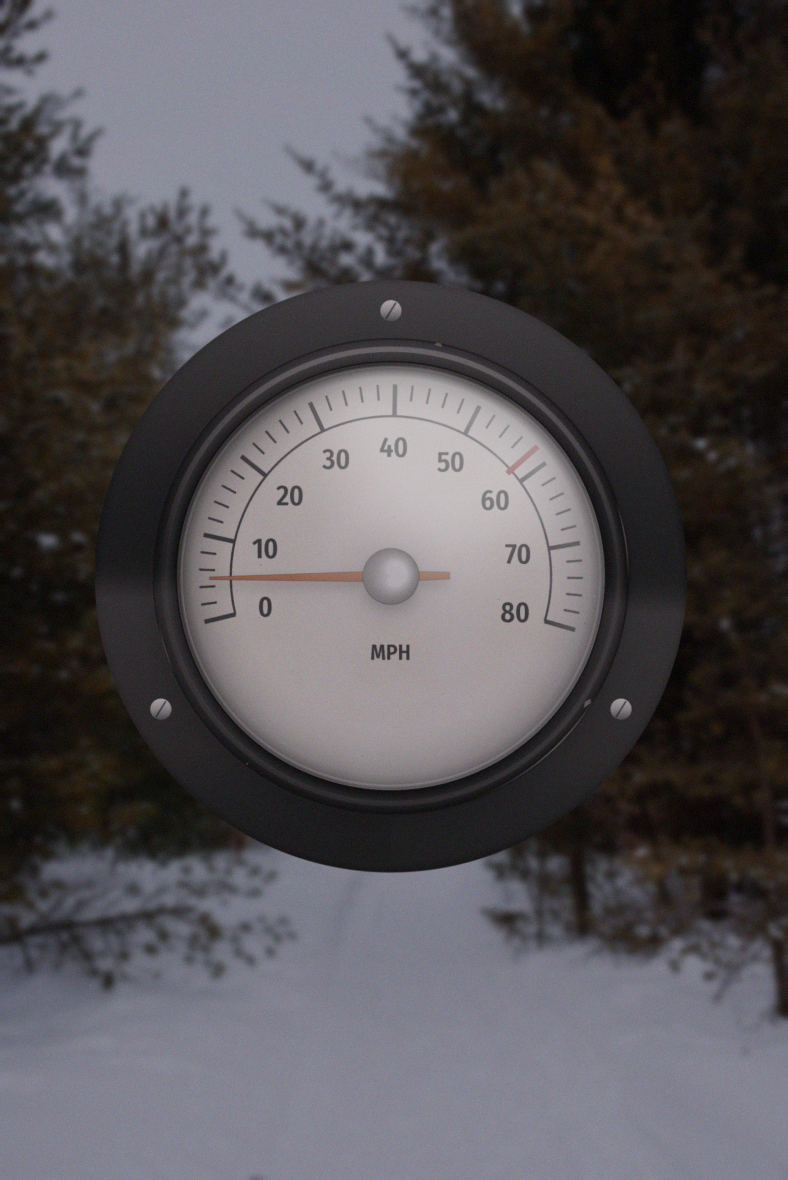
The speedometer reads 5mph
